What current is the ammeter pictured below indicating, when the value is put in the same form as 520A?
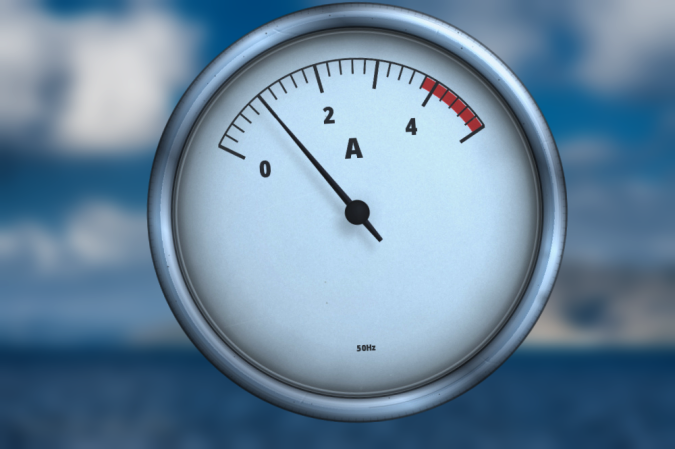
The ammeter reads 1A
